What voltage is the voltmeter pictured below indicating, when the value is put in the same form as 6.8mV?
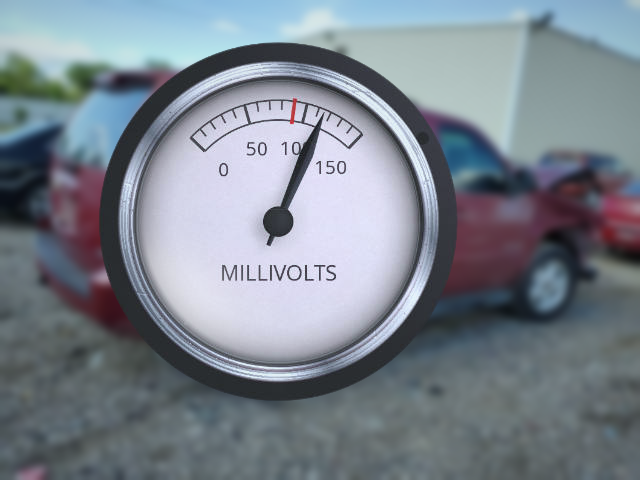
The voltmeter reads 115mV
